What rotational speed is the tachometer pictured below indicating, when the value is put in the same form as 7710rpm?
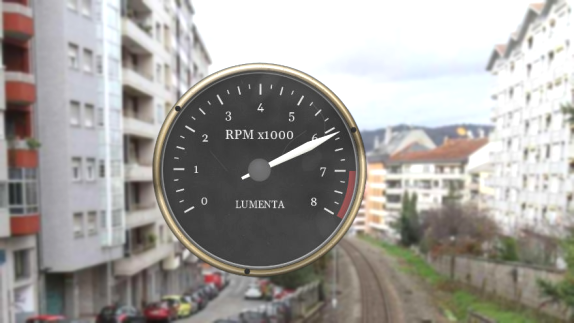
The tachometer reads 6125rpm
